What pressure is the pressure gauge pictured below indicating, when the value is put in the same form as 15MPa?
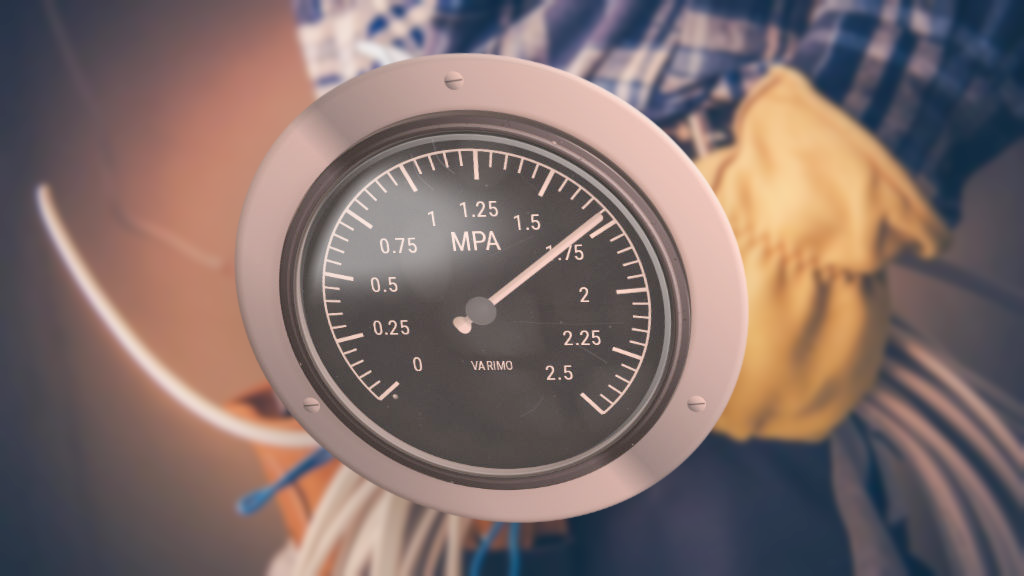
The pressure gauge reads 1.7MPa
